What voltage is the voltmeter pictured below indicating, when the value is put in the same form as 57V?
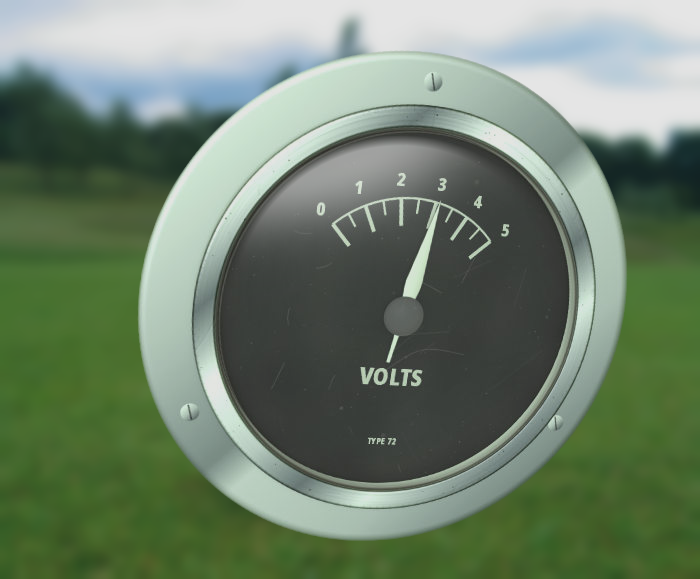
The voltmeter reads 3V
